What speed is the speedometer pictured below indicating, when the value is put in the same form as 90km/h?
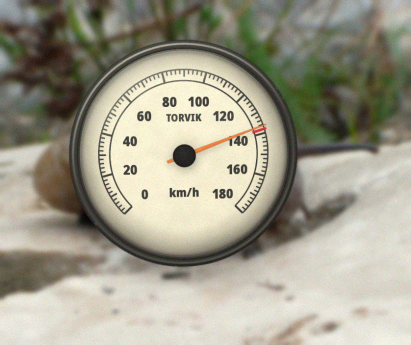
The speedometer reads 136km/h
